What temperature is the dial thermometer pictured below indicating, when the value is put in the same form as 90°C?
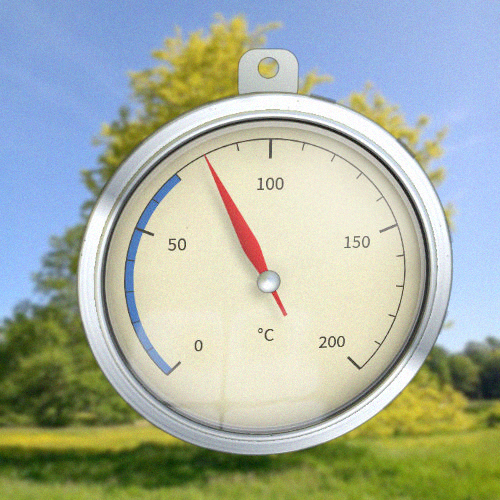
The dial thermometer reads 80°C
